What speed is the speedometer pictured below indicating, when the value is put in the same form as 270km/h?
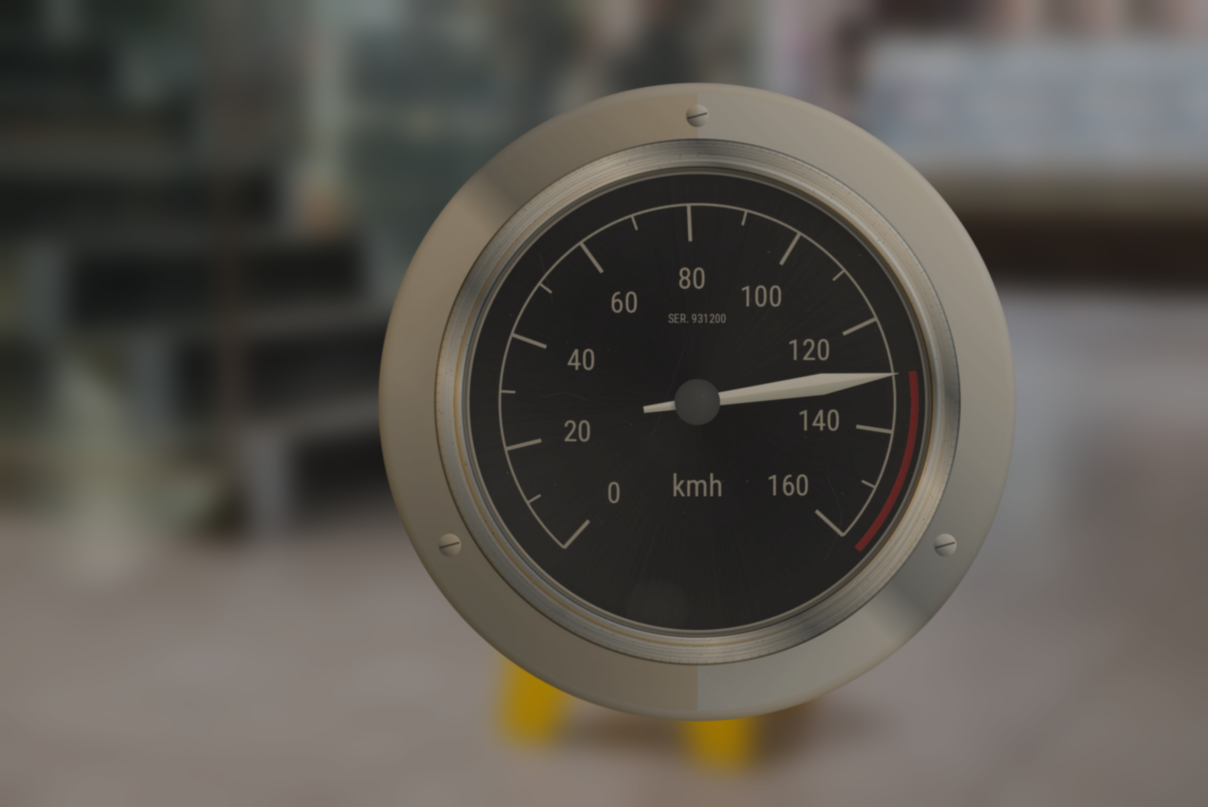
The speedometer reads 130km/h
